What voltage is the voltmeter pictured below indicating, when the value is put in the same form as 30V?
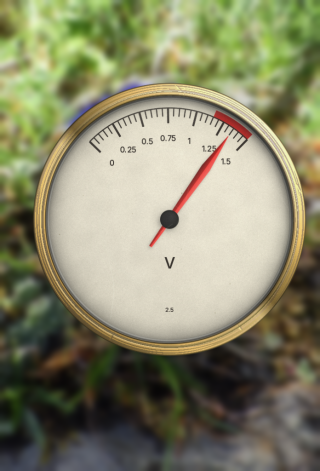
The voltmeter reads 1.35V
